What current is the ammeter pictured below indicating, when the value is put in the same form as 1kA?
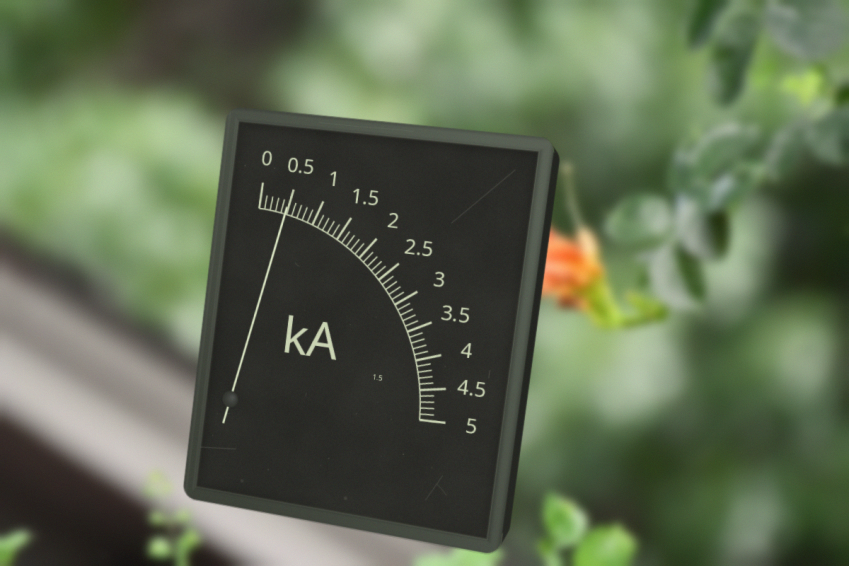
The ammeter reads 0.5kA
